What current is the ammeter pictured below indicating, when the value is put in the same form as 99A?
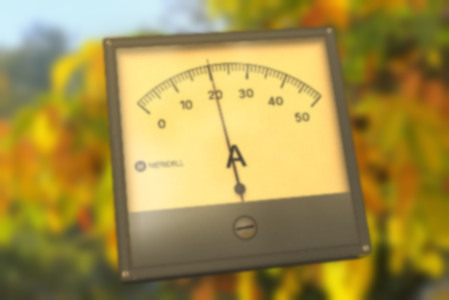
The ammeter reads 20A
